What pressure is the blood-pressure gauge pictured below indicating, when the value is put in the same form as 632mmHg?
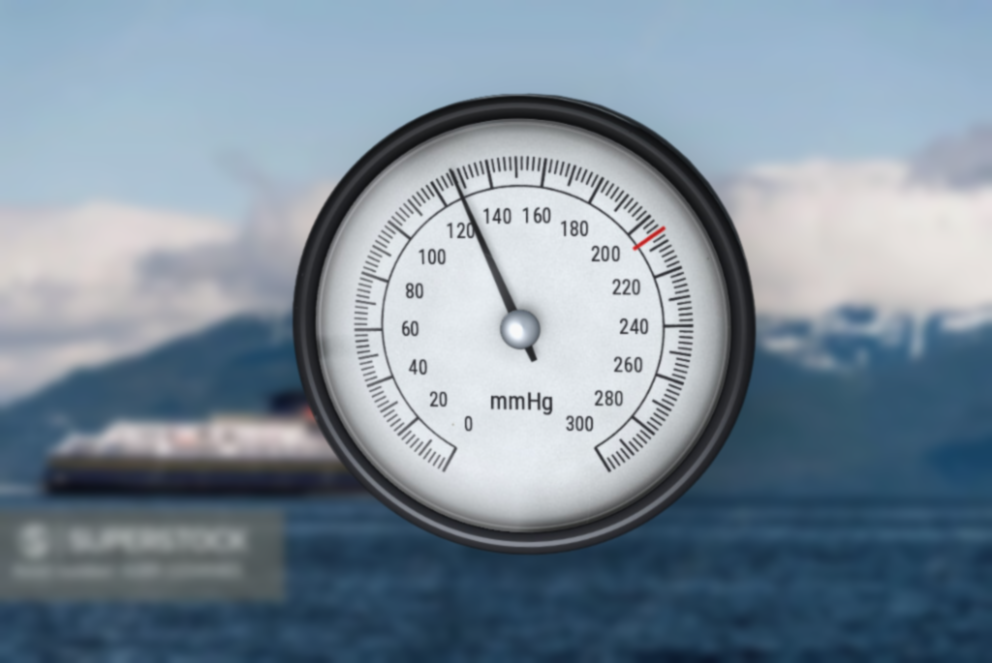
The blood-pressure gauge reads 128mmHg
